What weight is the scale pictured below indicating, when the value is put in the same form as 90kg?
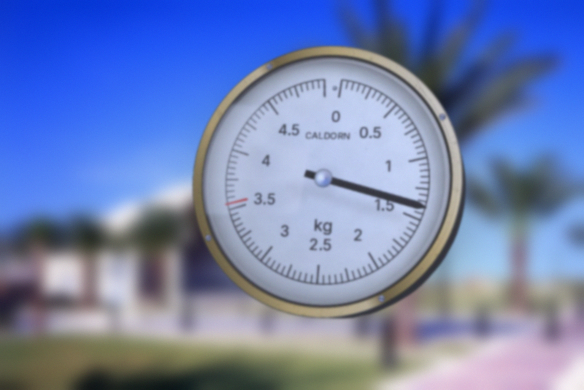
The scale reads 1.4kg
